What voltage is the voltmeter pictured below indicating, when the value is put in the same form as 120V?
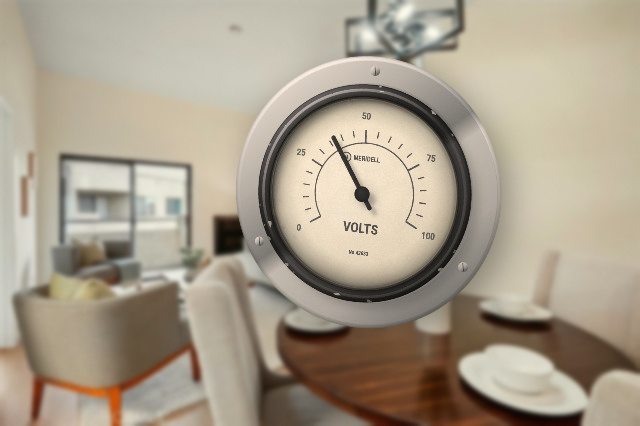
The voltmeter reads 37.5V
